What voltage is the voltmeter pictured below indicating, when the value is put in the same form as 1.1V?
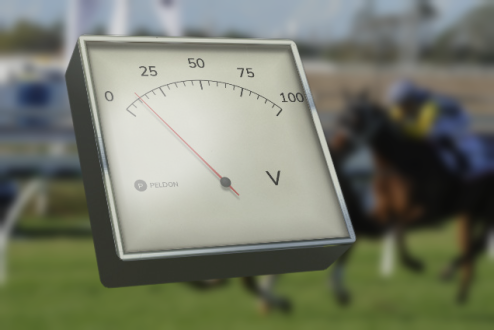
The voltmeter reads 10V
